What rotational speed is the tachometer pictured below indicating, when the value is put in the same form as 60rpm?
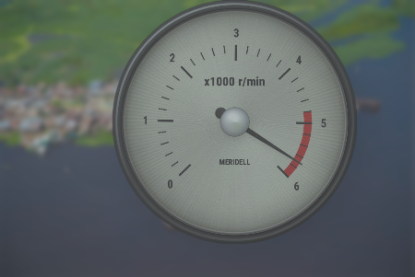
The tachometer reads 5700rpm
